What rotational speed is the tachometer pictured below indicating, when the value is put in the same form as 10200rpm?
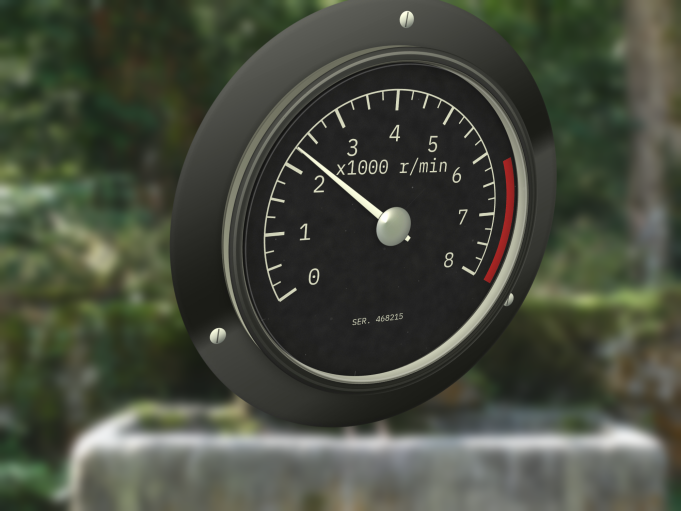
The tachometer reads 2250rpm
